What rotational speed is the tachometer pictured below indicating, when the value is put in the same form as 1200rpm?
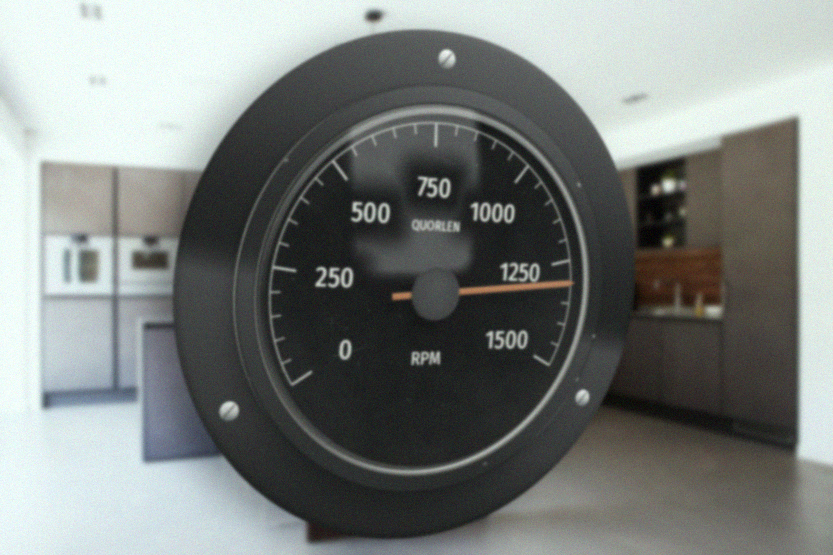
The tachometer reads 1300rpm
